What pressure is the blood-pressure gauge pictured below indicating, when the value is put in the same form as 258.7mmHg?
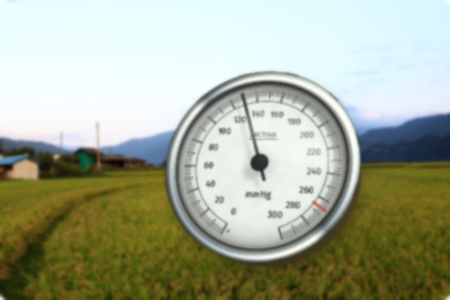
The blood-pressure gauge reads 130mmHg
